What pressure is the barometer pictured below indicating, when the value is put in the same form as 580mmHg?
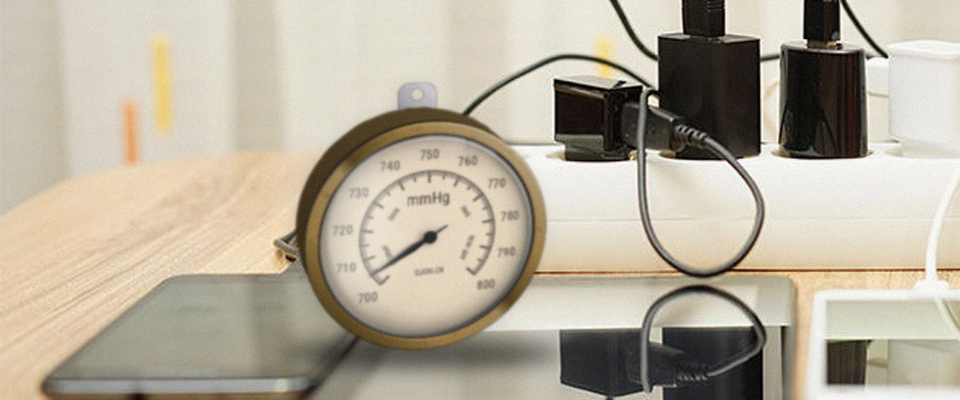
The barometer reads 705mmHg
